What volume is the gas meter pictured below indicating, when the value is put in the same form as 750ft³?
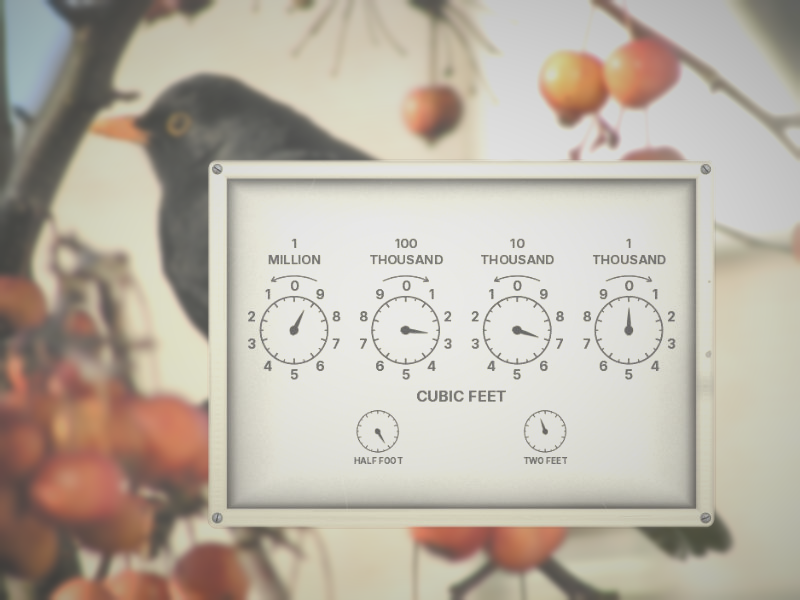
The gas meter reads 927000ft³
